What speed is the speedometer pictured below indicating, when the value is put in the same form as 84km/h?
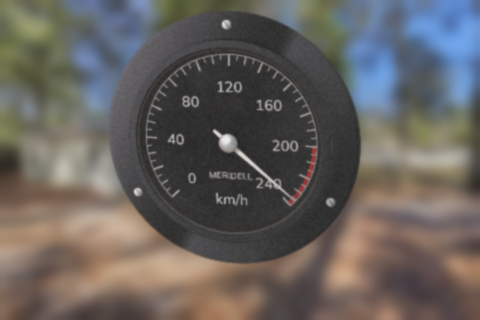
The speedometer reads 235km/h
